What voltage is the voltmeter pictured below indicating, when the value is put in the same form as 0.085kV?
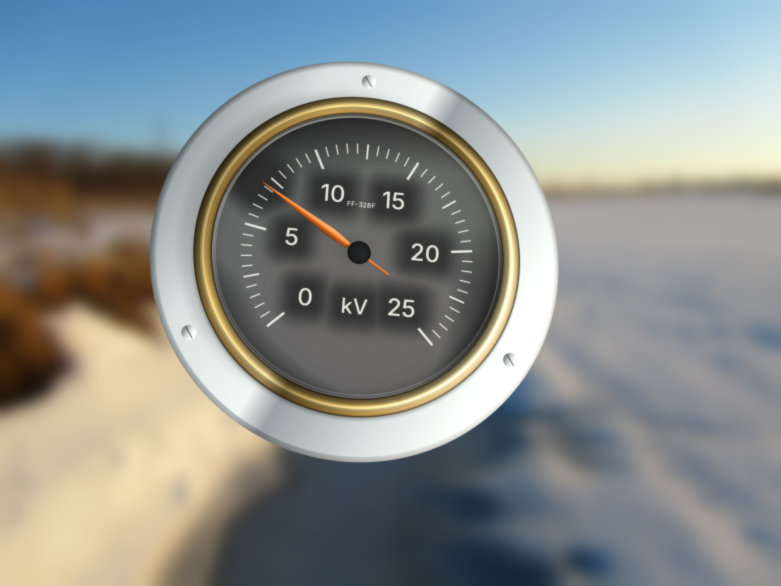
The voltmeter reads 7kV
